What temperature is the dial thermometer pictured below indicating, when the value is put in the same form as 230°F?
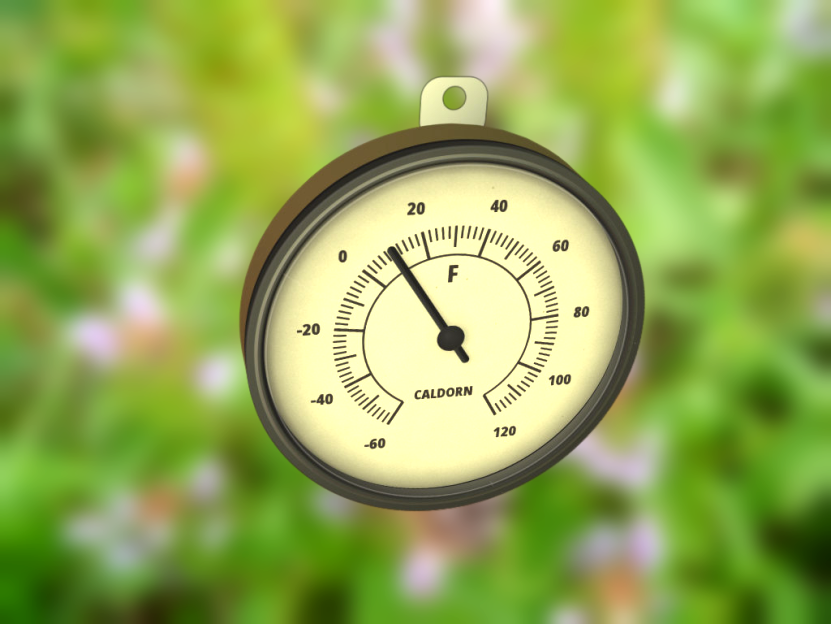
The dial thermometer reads 10°F
